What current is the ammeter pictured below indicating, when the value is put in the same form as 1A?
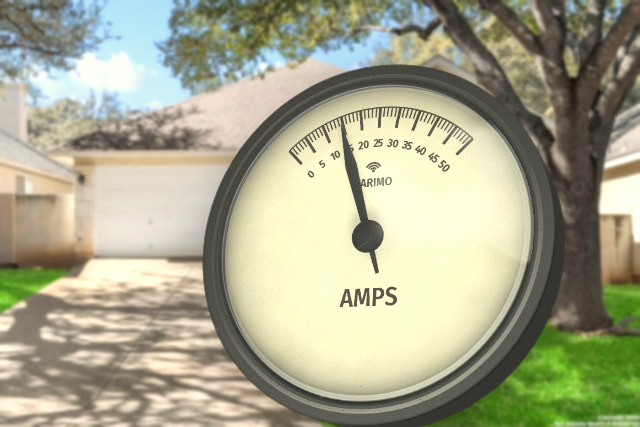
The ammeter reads 15A
